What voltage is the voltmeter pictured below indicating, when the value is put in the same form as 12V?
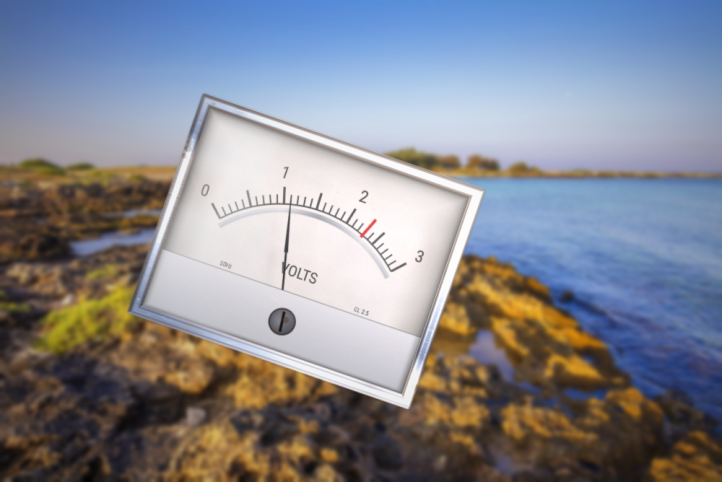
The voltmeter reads 1.1V
